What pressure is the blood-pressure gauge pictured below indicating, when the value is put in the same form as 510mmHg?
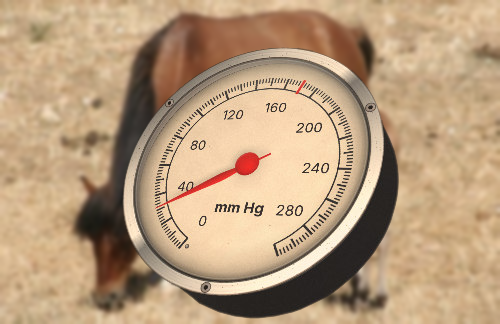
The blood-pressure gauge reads 30mmHg
